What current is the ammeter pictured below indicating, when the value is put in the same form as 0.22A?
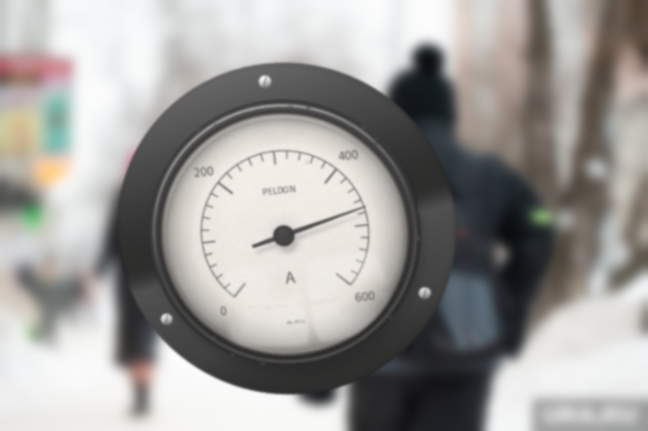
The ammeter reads 470A
